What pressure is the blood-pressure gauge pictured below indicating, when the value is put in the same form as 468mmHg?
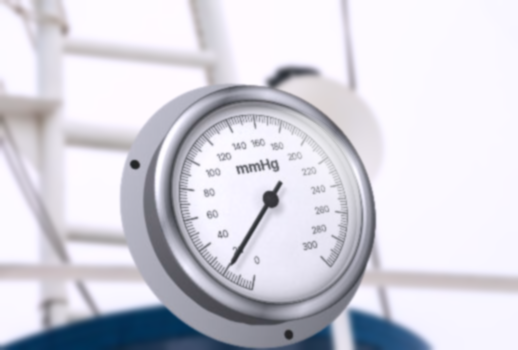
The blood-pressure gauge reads 20mmHg
